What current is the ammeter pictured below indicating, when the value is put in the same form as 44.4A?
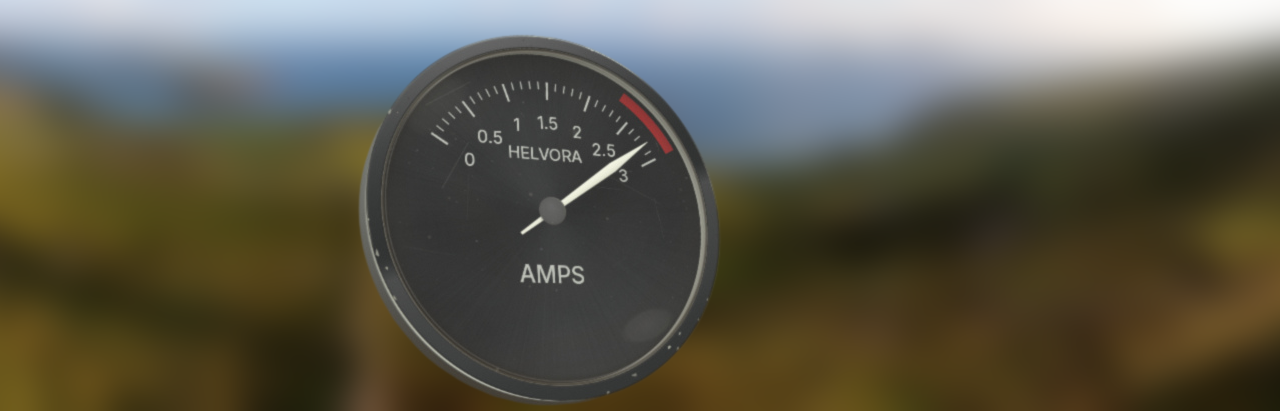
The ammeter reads 2.8A
